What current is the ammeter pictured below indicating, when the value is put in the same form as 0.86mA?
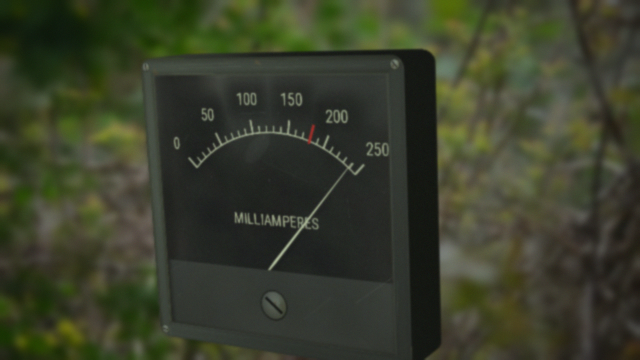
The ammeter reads 240mA
